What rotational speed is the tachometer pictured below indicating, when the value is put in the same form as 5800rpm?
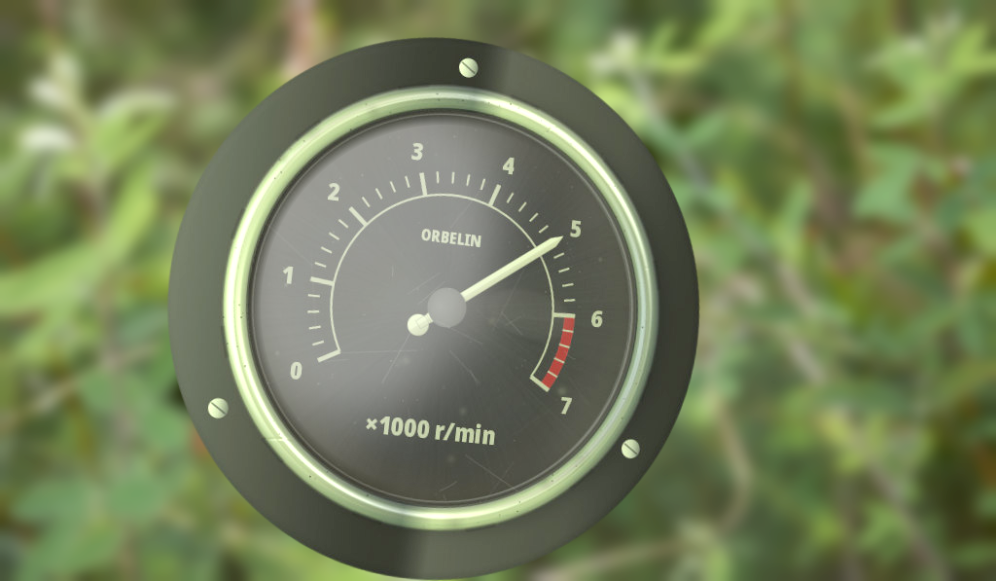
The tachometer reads 5000rpm
